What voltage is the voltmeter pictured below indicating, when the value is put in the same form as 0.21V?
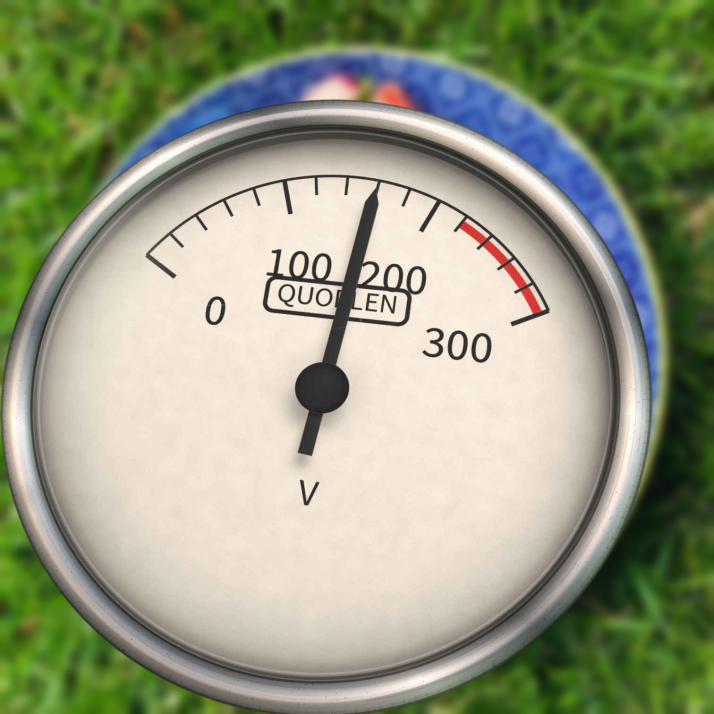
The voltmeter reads 160V
